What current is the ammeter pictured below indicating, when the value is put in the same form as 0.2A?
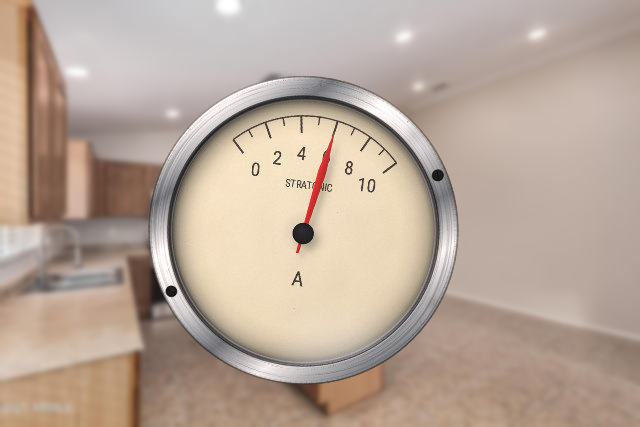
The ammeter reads 6A
